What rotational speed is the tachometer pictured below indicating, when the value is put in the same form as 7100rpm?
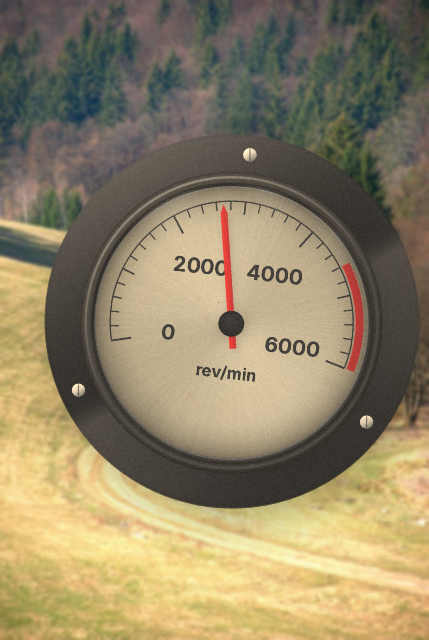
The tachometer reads 2700rpm
